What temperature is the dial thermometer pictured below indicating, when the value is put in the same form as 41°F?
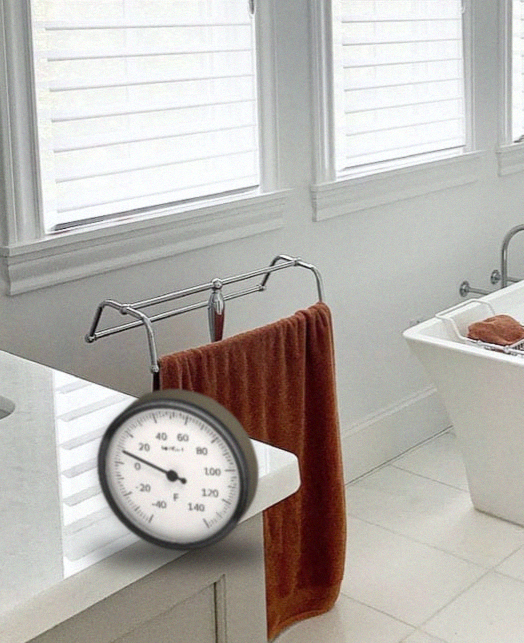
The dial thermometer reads 10°F
